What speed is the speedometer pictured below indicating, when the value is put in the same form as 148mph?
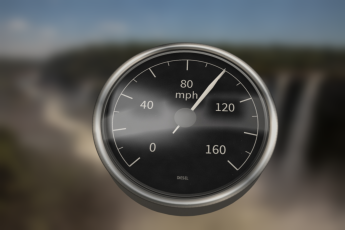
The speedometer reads 100mph
